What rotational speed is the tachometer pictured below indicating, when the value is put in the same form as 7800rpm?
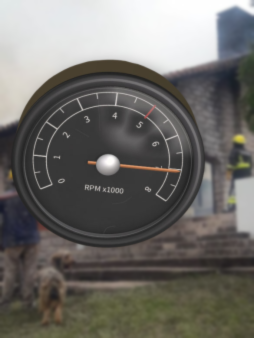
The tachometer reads 7000rpm
